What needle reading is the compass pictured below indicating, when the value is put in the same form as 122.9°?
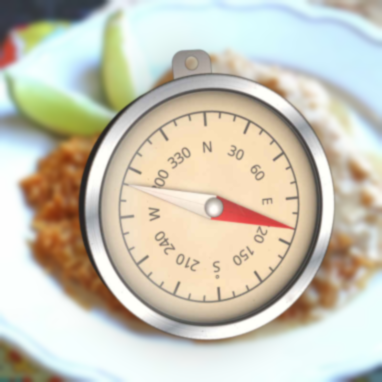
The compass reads 110°
